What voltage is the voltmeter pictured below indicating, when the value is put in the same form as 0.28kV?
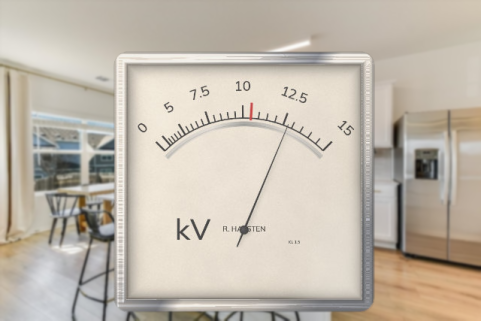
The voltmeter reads 12.75kV
